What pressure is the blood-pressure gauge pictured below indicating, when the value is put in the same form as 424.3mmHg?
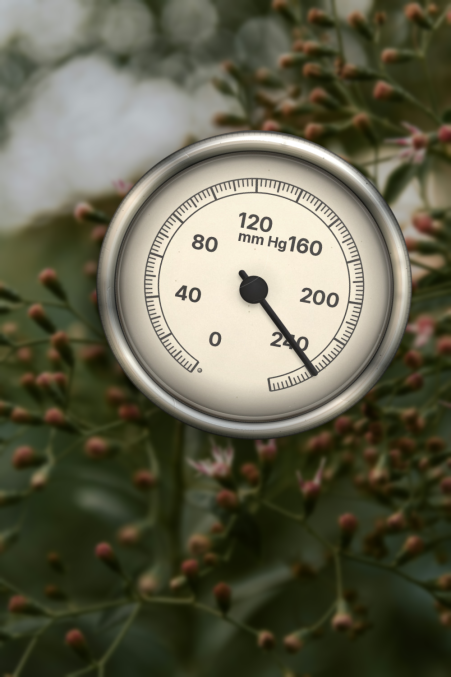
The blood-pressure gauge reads 238mmHg
